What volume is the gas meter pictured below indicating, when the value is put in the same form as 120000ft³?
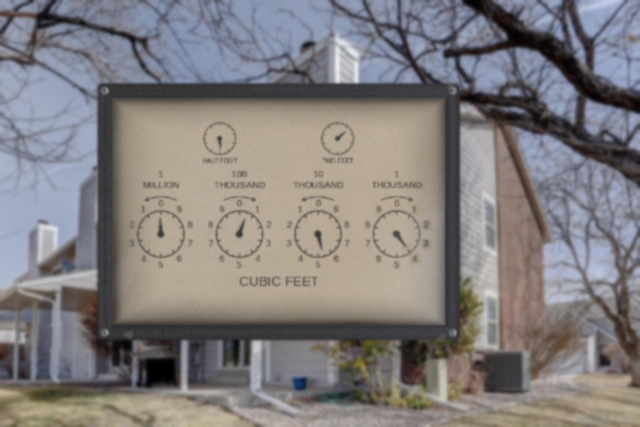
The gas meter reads 5400ft³
